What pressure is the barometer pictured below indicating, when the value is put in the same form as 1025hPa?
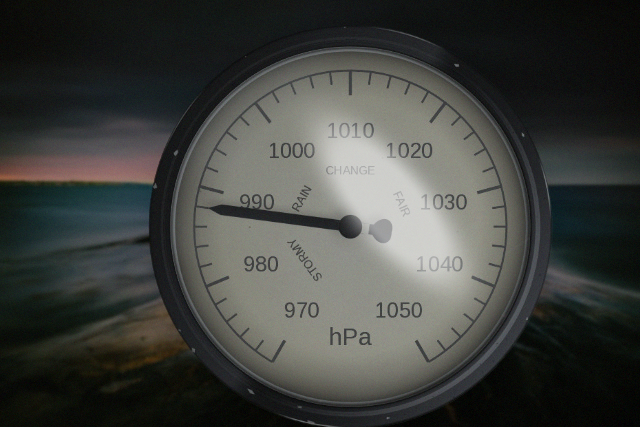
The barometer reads 988hPa
